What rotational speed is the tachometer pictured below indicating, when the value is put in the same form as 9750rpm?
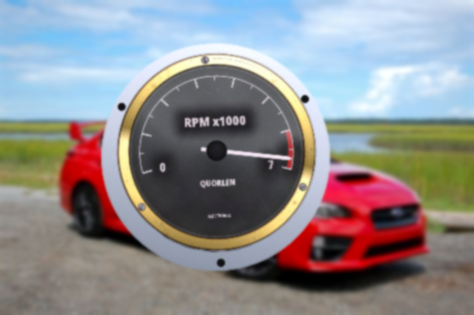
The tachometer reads 6750rpm
